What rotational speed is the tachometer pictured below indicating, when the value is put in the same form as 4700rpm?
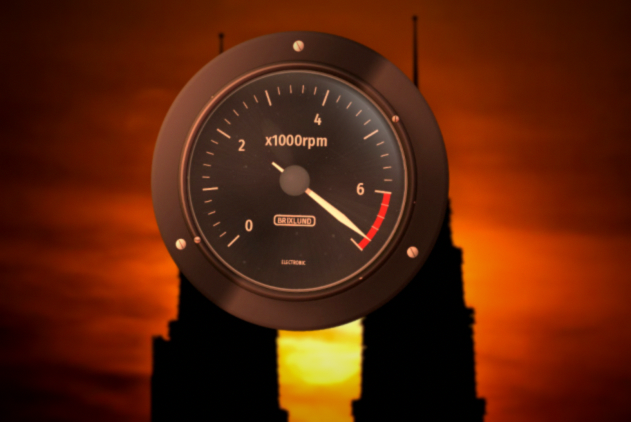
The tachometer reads 6800rpm
